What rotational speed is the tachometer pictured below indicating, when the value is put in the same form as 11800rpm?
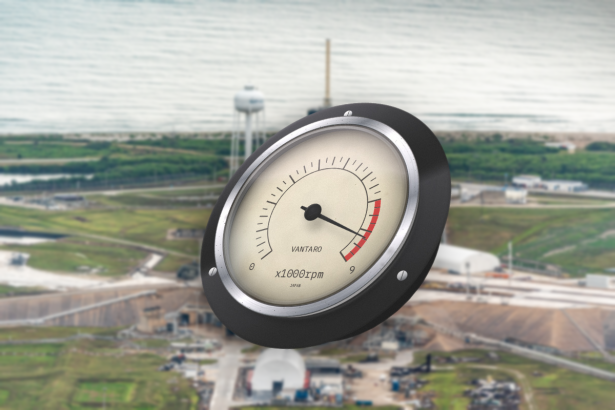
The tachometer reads 8250rpm
